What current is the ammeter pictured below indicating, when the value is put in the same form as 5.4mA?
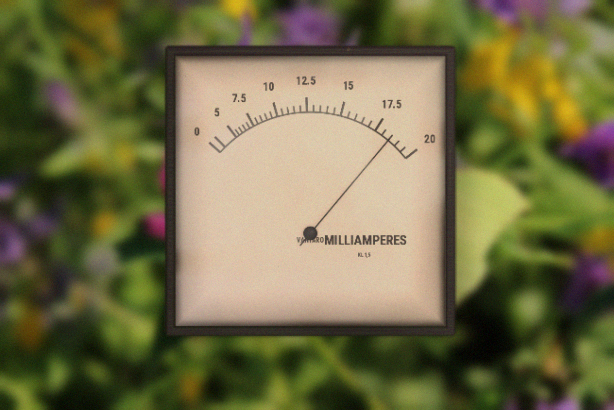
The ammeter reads 18.5mA
